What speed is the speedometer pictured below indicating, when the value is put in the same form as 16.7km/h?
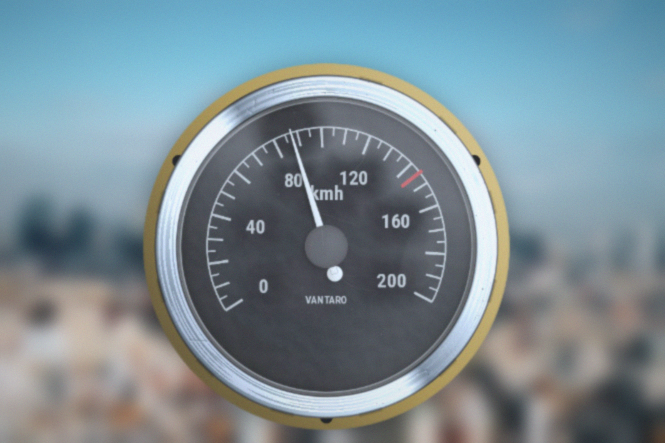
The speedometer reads 87.5km/h
